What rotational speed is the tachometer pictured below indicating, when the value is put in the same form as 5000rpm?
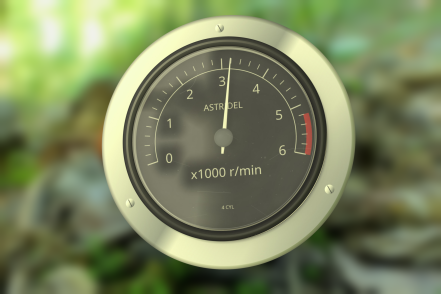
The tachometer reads 3200rpm
